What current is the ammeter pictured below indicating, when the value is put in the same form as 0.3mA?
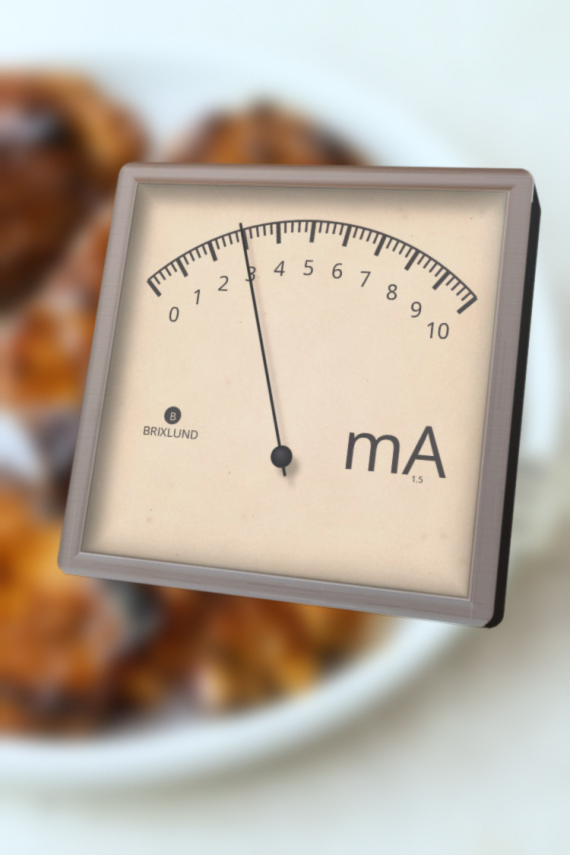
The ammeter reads 3mA
